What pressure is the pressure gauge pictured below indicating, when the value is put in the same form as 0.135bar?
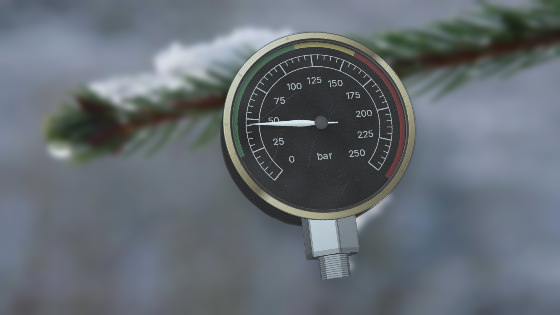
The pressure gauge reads 45bar
